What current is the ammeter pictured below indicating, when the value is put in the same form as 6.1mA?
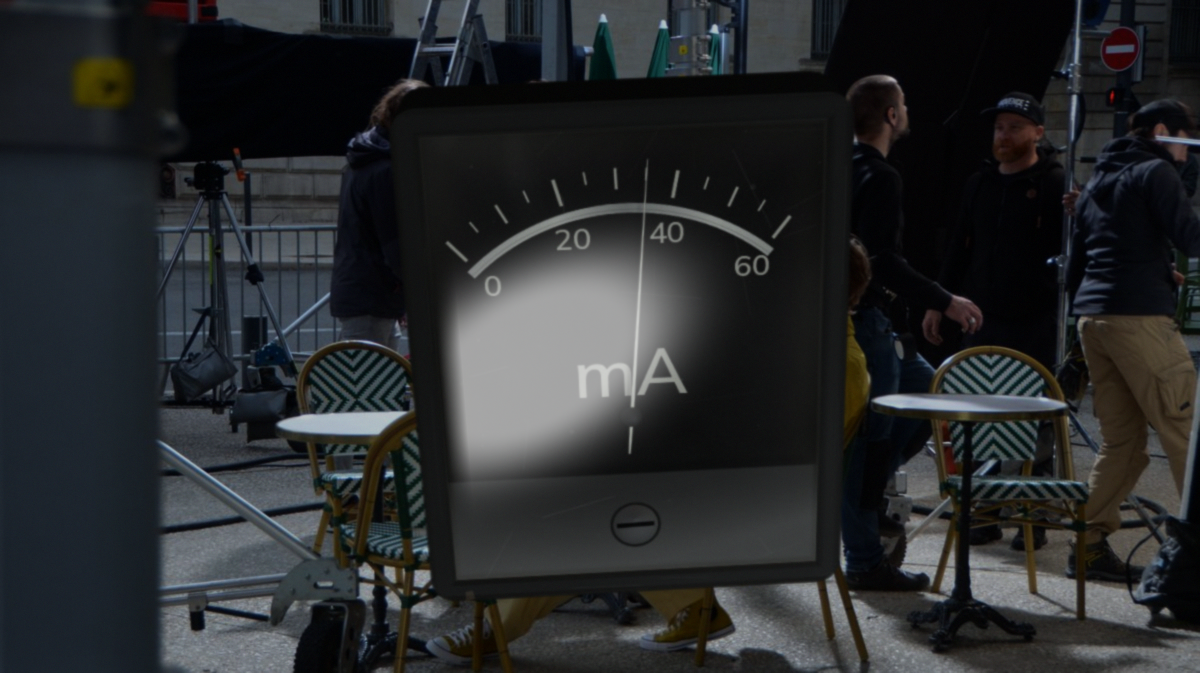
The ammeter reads 35mA
